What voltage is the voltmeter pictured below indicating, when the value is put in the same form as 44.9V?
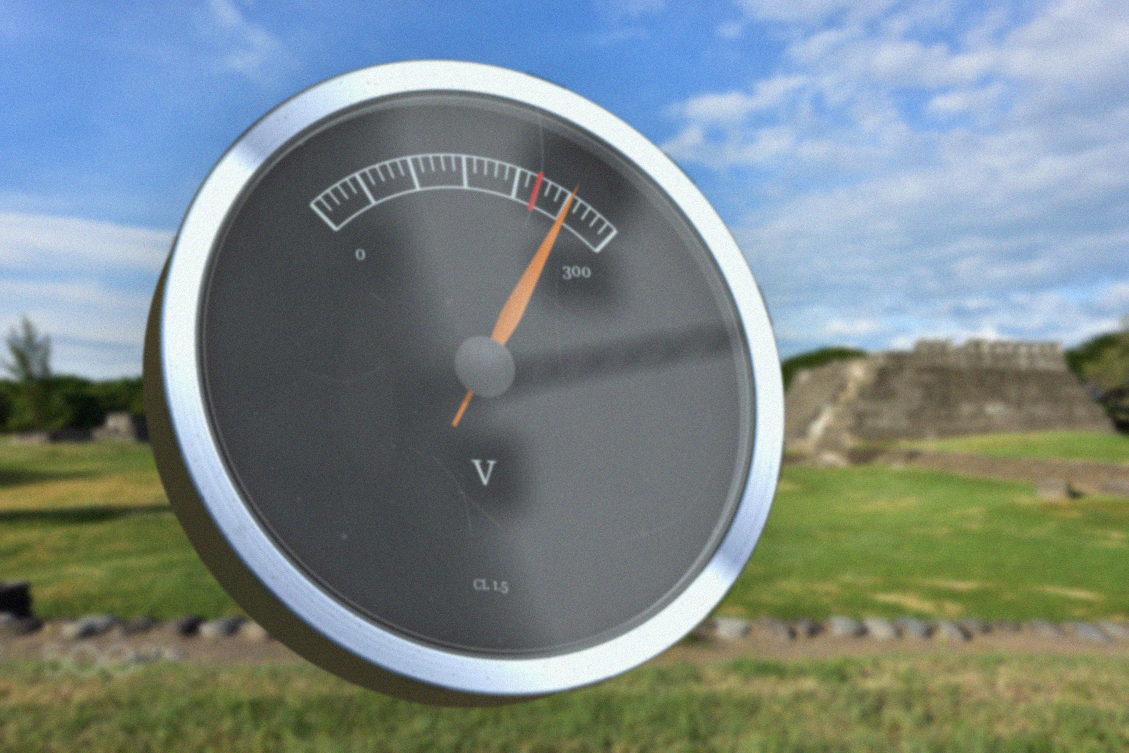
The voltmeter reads 250V
